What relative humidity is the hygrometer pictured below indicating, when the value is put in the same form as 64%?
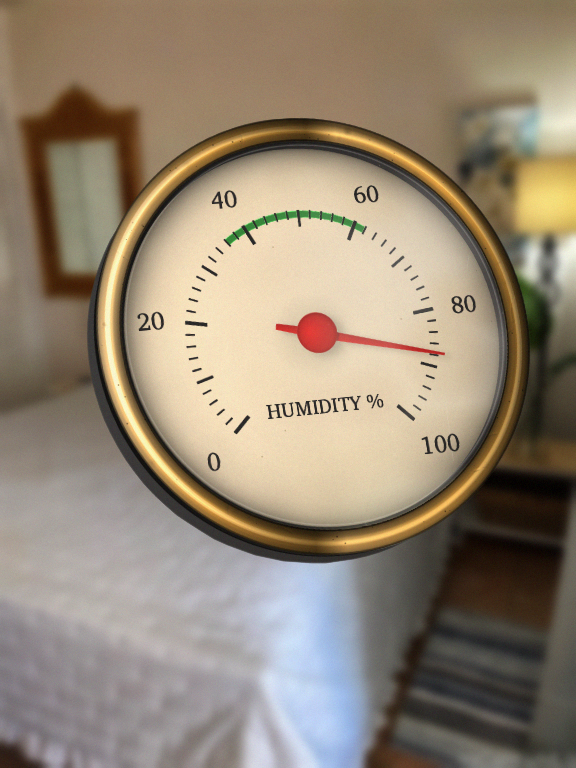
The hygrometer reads 88%
